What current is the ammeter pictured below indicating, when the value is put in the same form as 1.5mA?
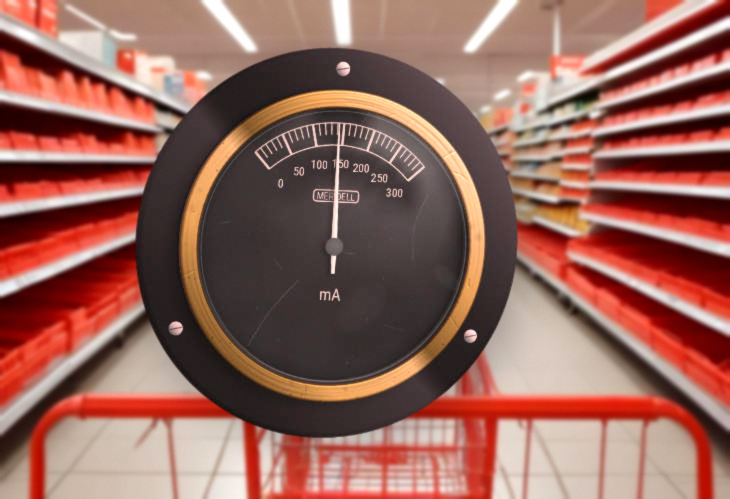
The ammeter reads 140mA
